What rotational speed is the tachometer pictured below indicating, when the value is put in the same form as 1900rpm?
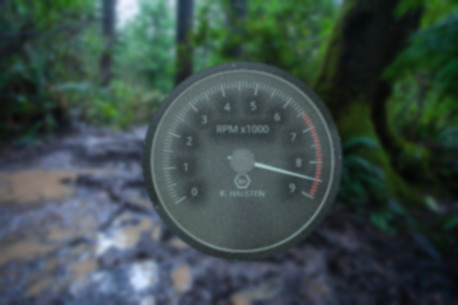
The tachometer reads 8500rpm
